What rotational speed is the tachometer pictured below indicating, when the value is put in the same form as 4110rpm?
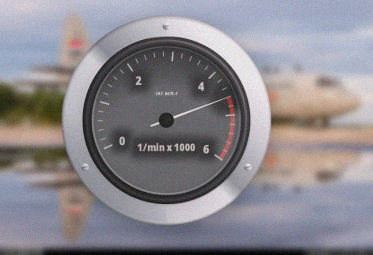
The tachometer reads 4600rpm
